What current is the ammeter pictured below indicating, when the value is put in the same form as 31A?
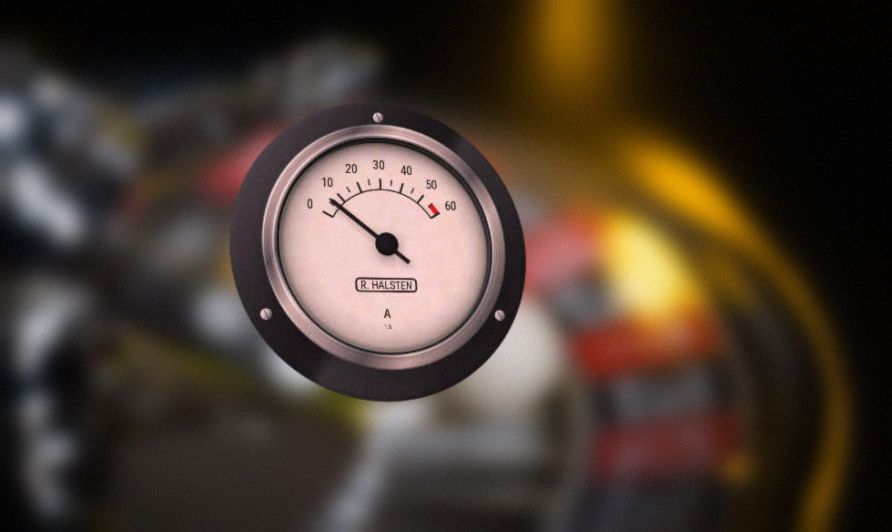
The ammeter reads 5A
